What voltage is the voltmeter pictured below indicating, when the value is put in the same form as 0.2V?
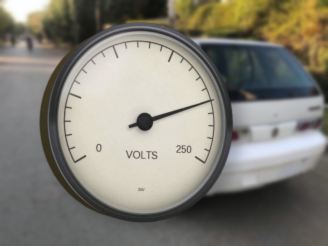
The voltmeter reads 200V
